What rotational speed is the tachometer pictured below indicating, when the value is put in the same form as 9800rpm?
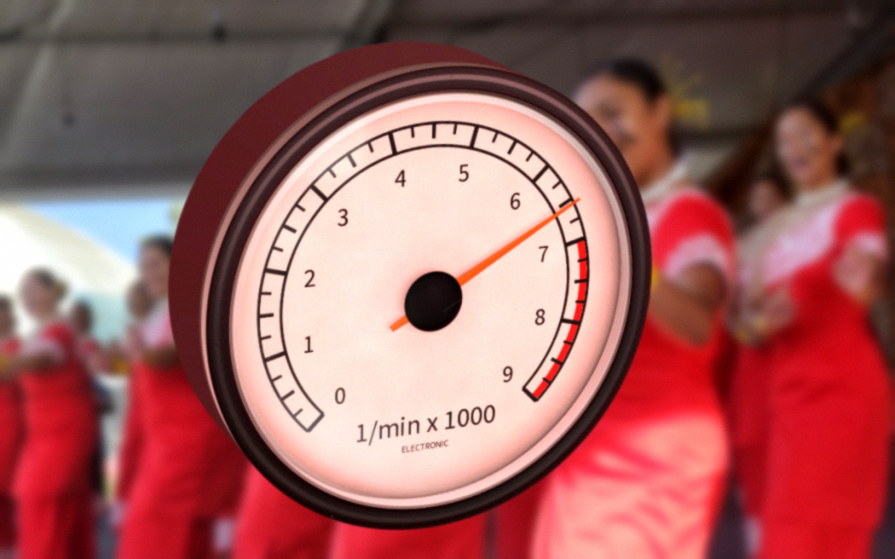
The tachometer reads 6500rpm
